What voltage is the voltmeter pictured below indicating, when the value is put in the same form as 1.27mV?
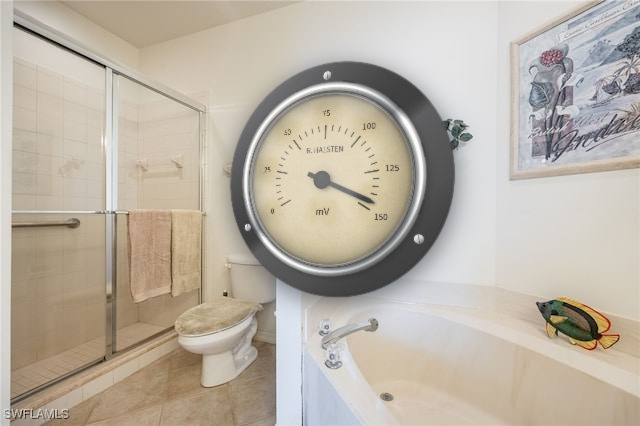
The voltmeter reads 145mV
